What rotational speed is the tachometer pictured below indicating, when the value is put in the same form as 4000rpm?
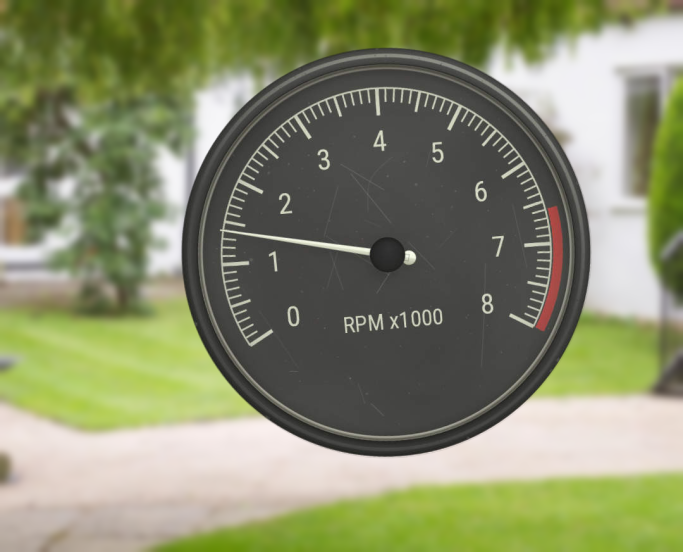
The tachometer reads 1400rpm
